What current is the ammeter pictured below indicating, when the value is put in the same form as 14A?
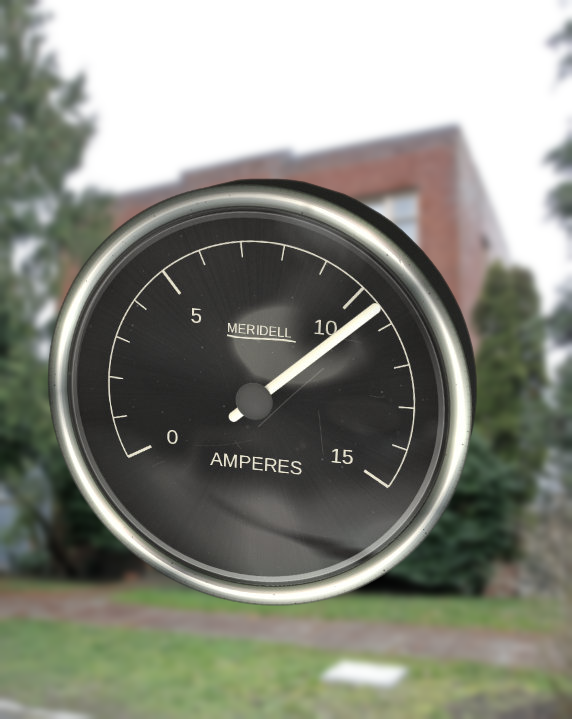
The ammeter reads 10.5A
